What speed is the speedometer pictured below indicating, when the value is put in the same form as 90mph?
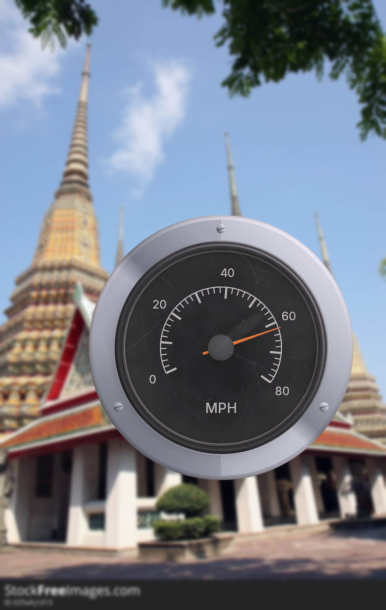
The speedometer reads 62mph
